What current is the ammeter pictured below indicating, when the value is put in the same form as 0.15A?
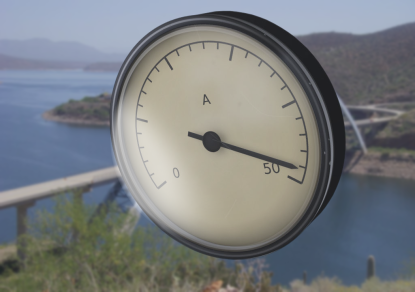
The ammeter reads 48A
